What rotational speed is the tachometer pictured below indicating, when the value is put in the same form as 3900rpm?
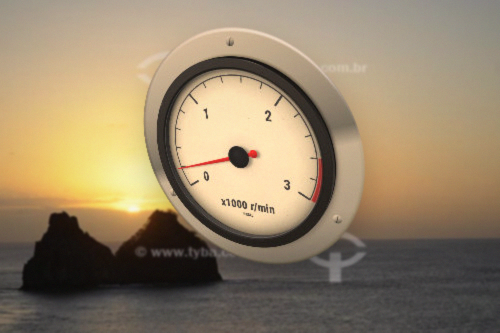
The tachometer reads 200rpm
